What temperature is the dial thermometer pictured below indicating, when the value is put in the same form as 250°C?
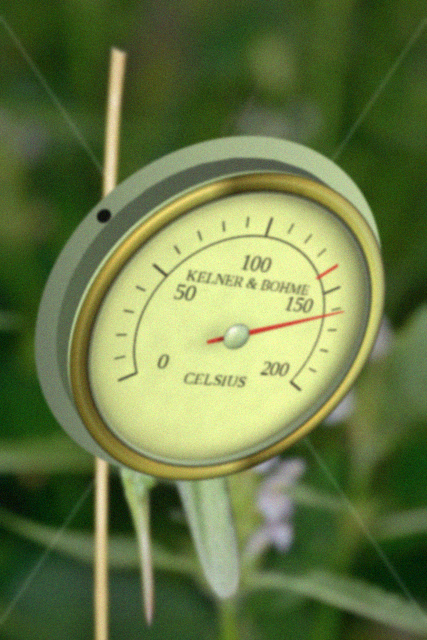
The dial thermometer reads 160°C
